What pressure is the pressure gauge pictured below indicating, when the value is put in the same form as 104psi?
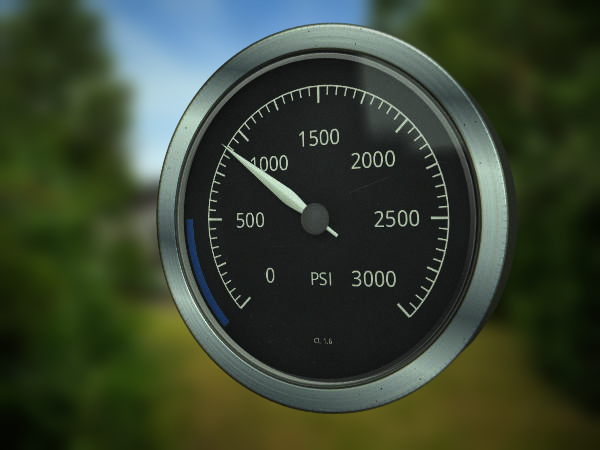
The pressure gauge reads 900psi
